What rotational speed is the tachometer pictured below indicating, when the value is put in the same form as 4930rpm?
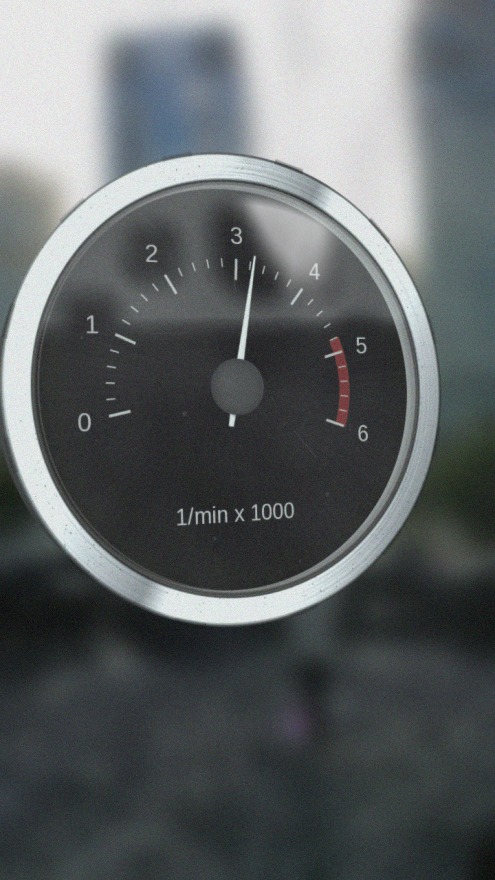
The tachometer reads 3200rpm
